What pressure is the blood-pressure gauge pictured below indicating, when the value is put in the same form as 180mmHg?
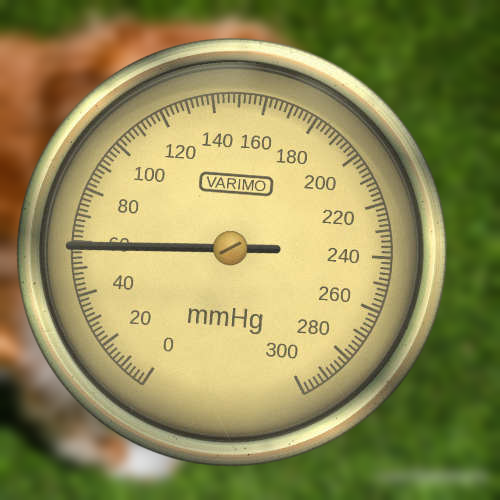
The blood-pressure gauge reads 58mmHg
